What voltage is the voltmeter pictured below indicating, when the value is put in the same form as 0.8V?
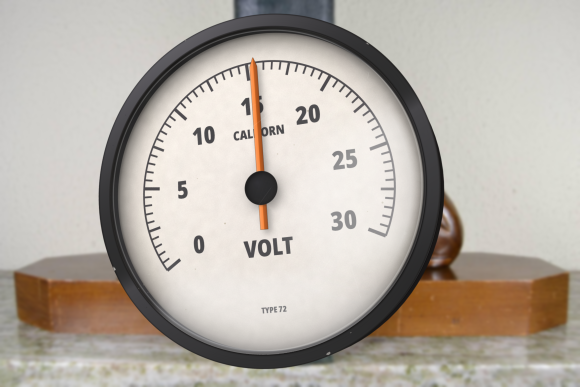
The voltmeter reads 15.5V
